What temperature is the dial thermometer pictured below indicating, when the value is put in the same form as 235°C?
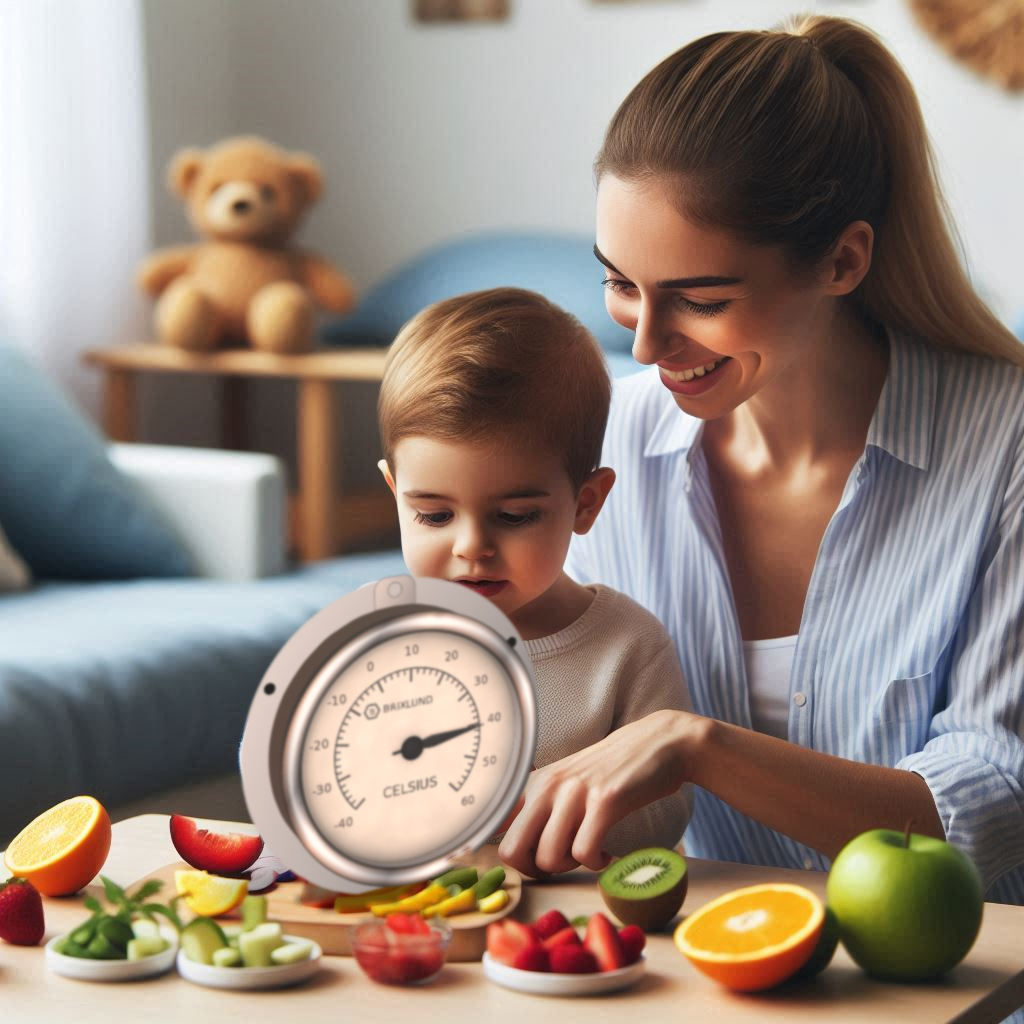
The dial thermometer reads 40°C
